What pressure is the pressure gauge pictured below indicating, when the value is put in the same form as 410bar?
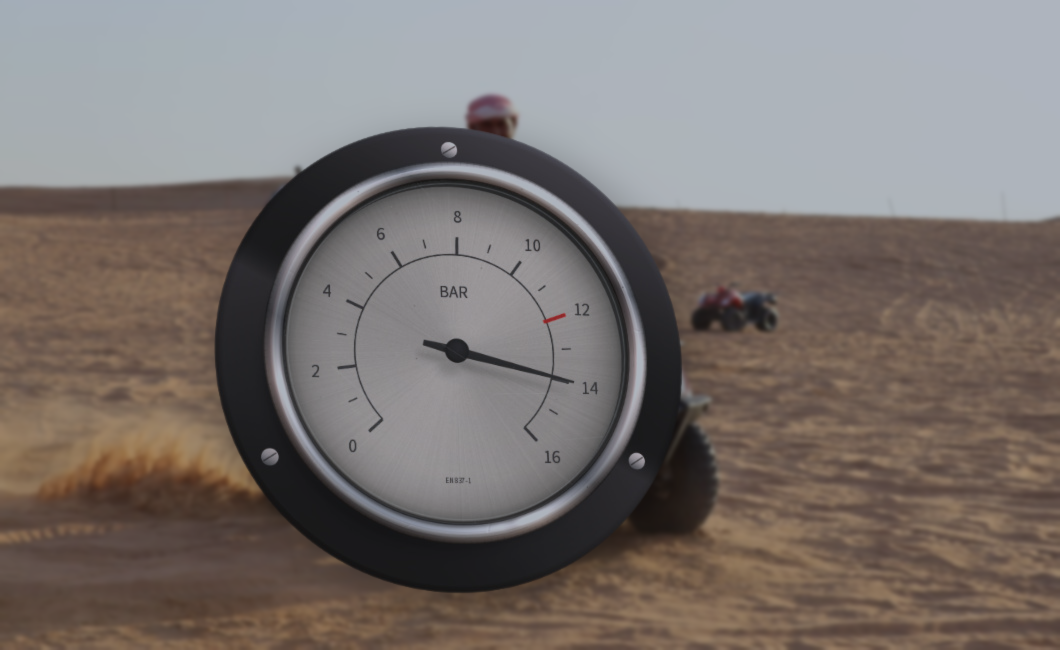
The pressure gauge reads 14bar
